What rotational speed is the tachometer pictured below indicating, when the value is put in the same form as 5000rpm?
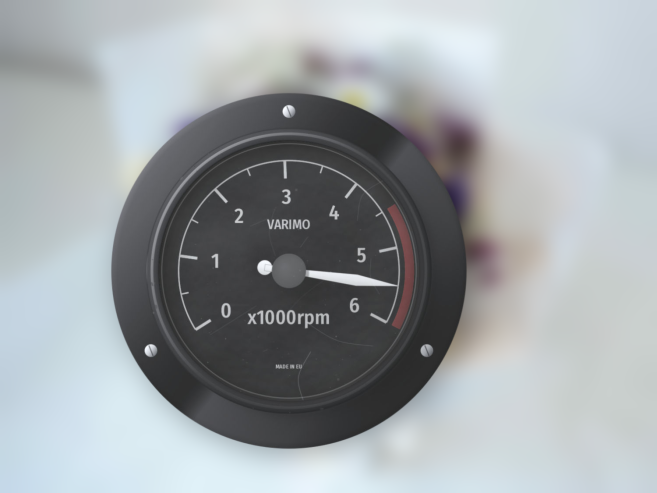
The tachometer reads 5500rpm
